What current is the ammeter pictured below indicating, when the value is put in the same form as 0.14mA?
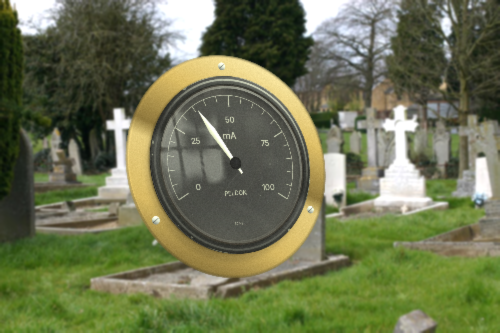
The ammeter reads 35mA
